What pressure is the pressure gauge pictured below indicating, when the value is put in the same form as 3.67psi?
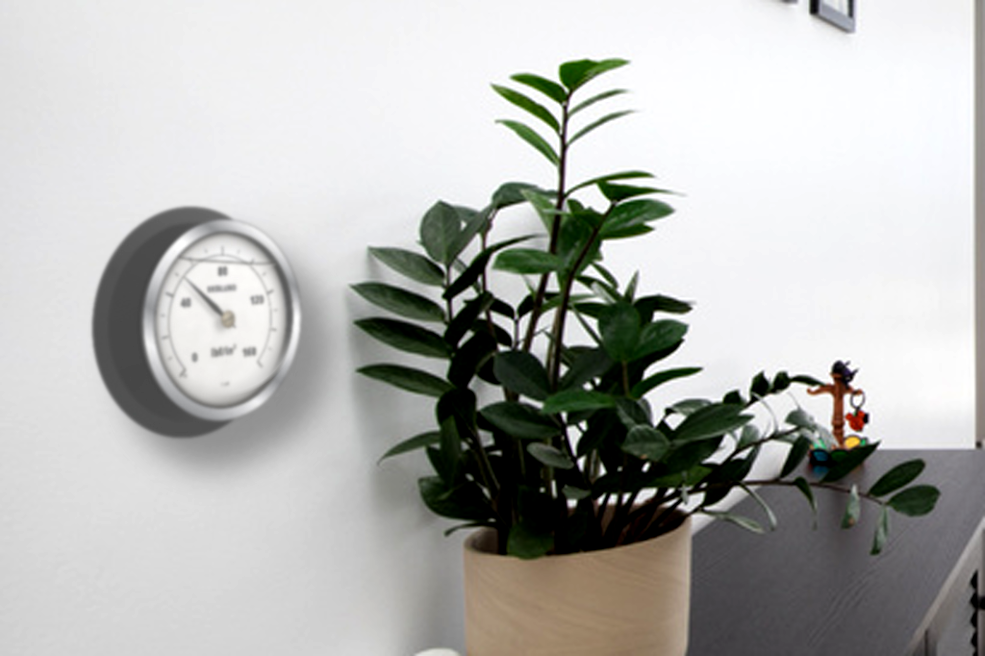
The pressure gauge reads 50psi
